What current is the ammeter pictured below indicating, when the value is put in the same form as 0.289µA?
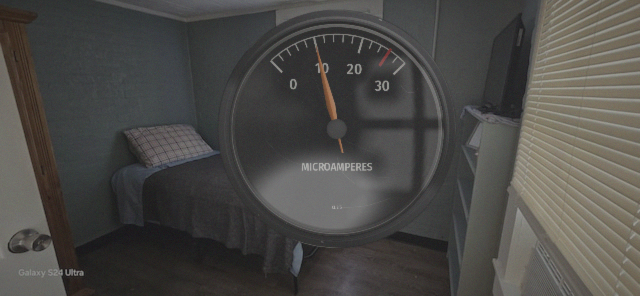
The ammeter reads 10µA
